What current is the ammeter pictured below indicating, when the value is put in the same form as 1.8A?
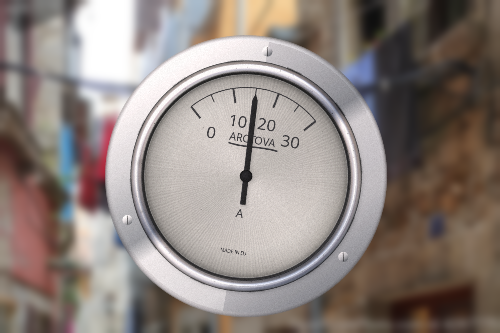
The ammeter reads 15A
